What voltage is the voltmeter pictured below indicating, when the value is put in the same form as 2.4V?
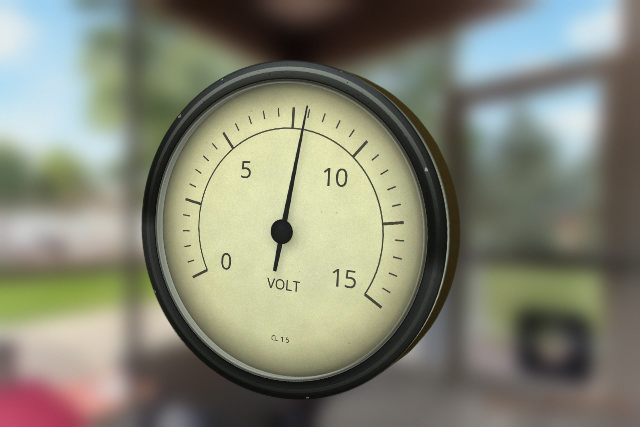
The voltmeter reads 8V
